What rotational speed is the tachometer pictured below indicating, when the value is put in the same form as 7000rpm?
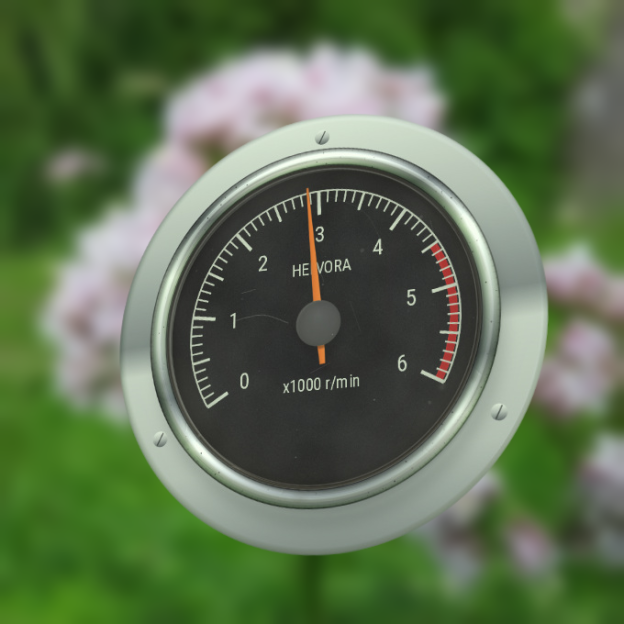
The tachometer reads 2900rpm
